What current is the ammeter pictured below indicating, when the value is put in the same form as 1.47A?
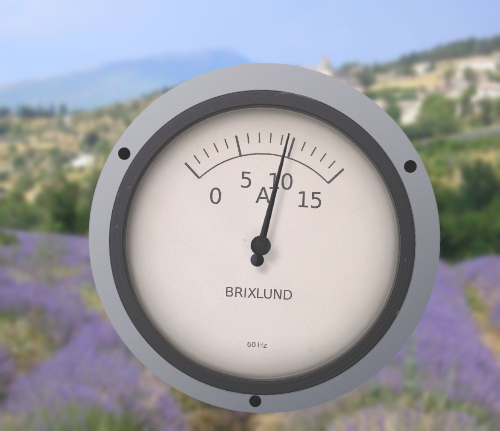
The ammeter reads 9.5A
